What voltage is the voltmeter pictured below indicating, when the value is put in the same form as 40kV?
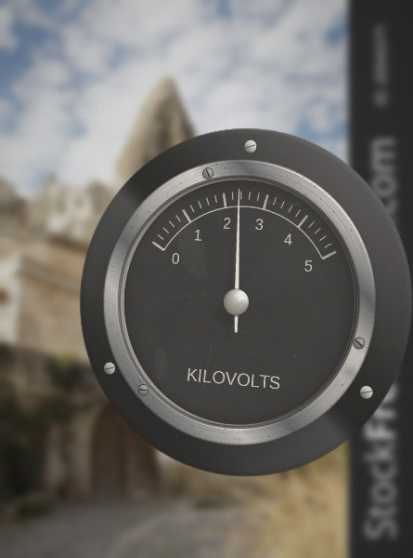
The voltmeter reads 2.4kV
